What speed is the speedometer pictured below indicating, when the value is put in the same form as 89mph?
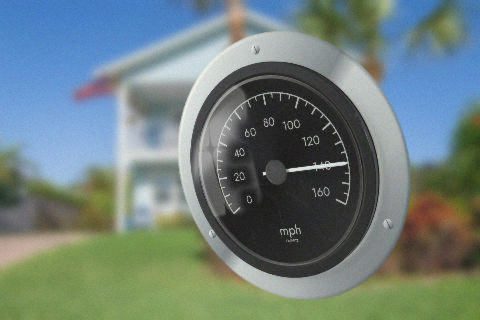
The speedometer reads 140mph
